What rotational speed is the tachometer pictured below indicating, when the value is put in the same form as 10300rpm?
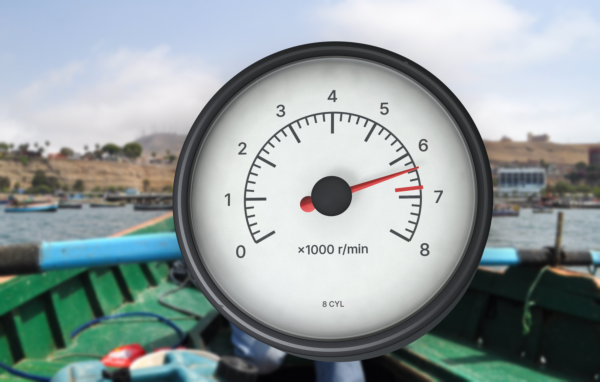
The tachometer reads 6400rpm
